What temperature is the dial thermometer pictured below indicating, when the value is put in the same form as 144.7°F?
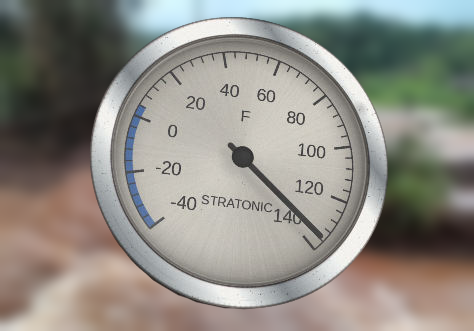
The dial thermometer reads 136°F
